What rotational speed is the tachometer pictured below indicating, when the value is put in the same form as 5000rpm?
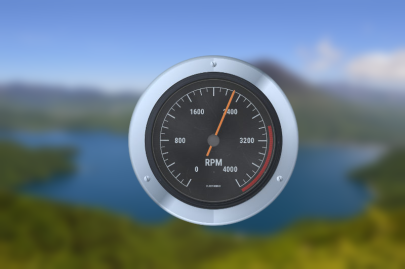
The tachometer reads 2300rpm
